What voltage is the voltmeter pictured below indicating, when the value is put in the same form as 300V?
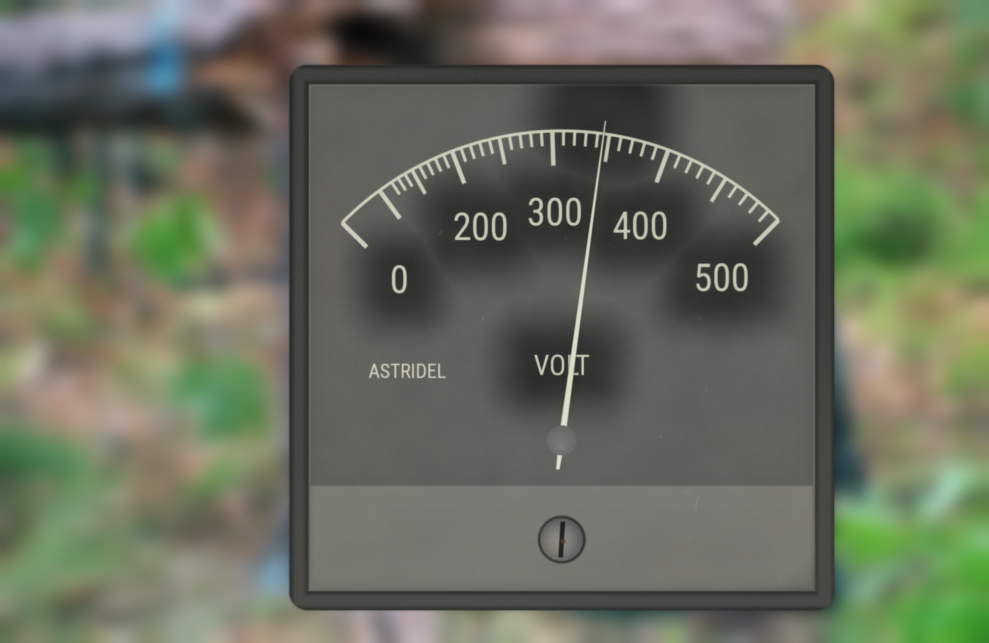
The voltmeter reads 345V
